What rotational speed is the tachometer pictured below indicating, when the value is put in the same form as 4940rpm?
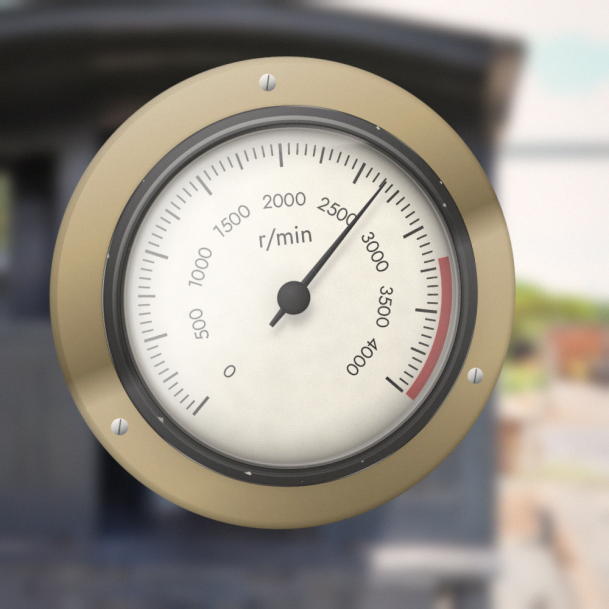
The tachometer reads 2650rpm
